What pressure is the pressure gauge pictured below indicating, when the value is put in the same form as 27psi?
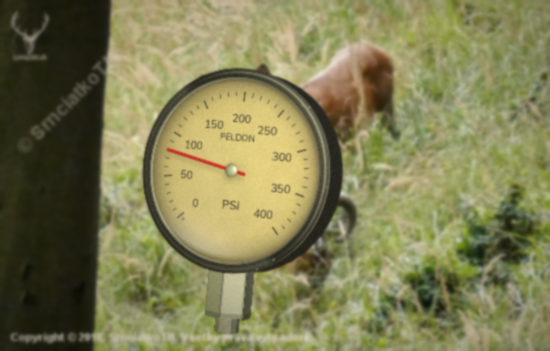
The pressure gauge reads 80psi
